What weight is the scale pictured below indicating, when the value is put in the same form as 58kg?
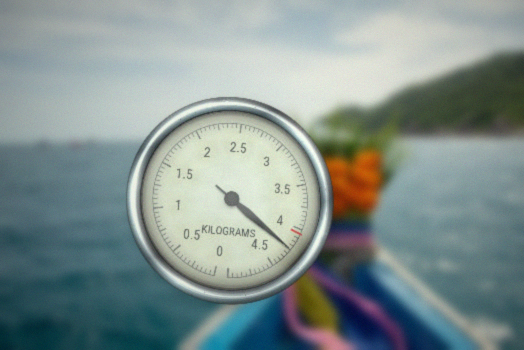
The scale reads 4.25kg
